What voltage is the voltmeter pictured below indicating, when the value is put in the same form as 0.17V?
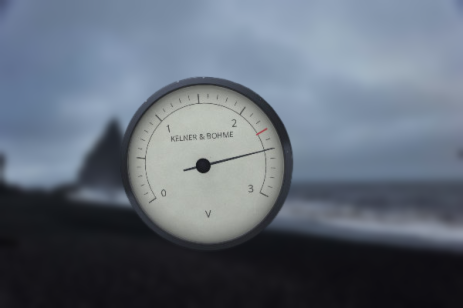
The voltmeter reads 2.5V
